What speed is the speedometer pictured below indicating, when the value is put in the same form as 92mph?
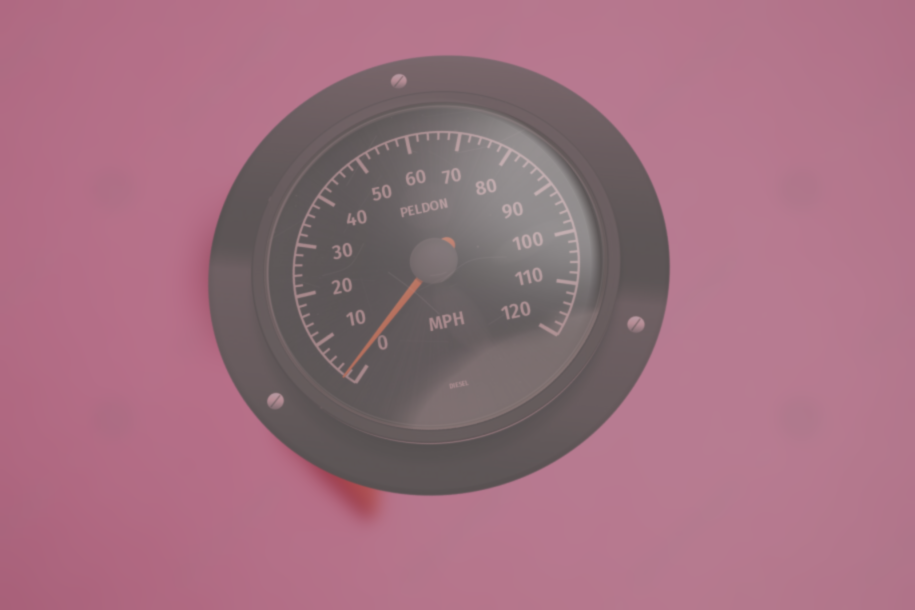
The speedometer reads 2mph
